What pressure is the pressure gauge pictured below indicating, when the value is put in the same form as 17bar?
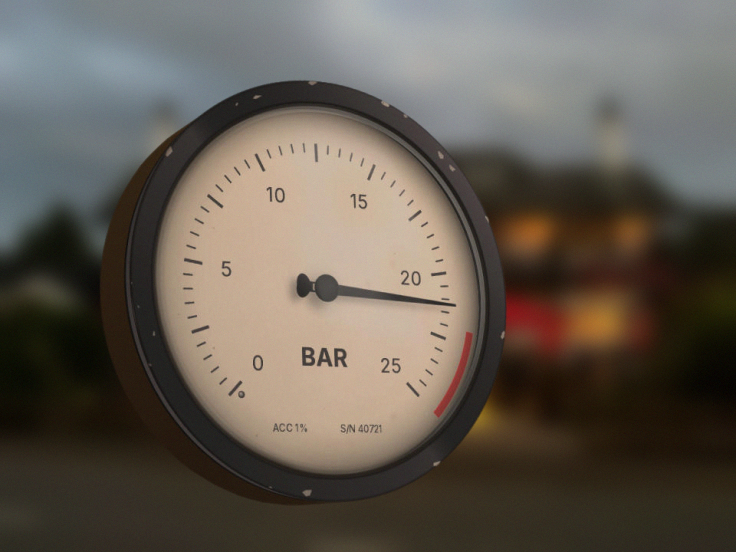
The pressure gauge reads 21.25bar
